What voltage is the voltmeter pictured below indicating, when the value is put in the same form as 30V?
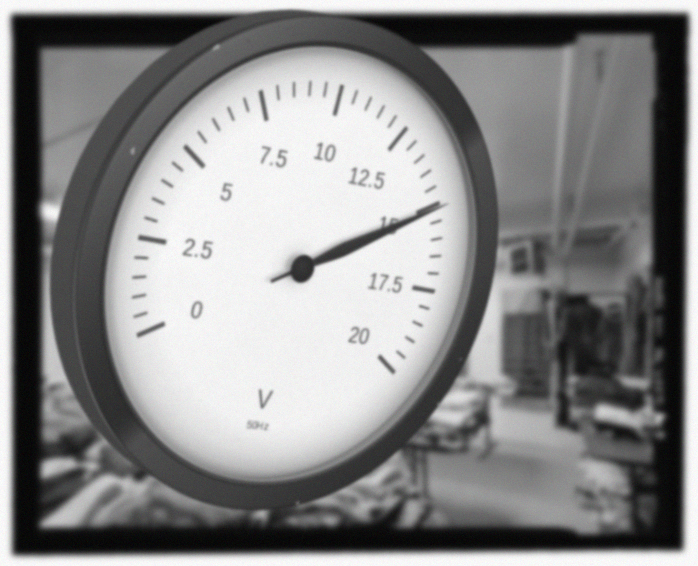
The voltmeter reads 15V
